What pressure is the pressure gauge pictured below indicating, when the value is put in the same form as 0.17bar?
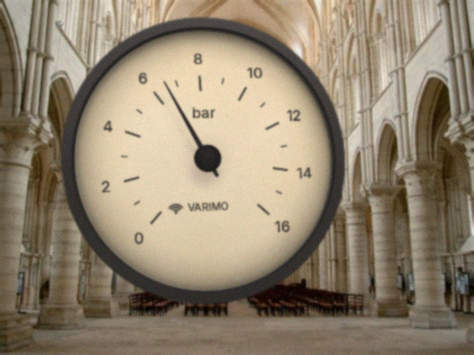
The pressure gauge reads 6.5bar
